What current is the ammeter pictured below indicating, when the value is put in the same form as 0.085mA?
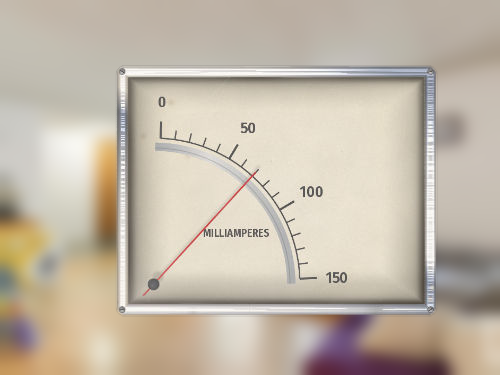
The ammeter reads 70mA
